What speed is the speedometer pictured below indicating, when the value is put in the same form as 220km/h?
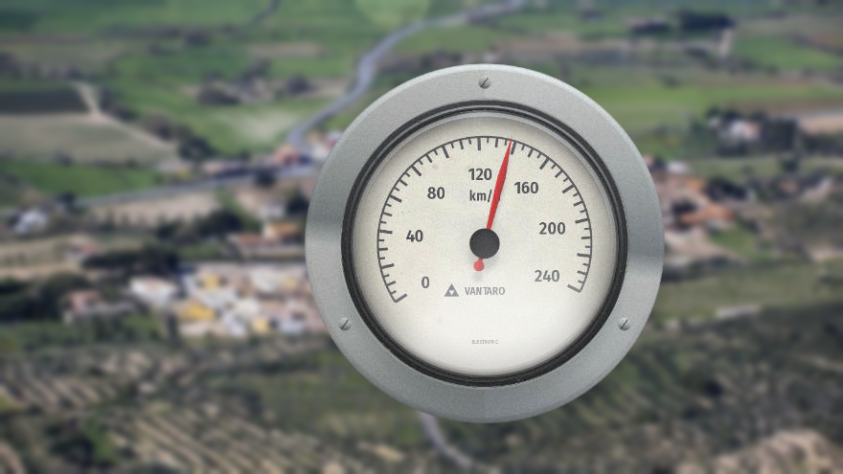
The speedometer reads 137.5km/h
